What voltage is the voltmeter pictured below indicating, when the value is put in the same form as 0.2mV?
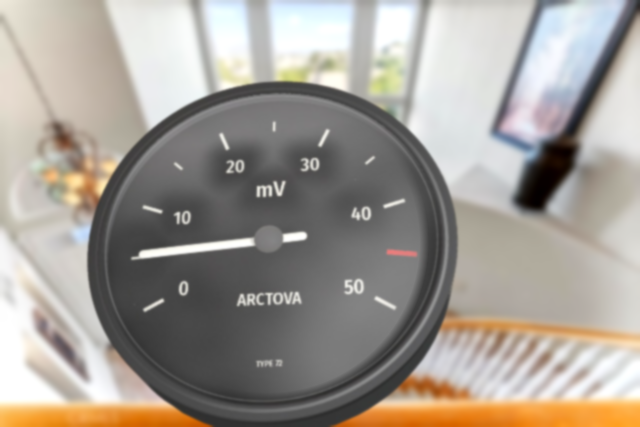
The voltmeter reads 5mV
